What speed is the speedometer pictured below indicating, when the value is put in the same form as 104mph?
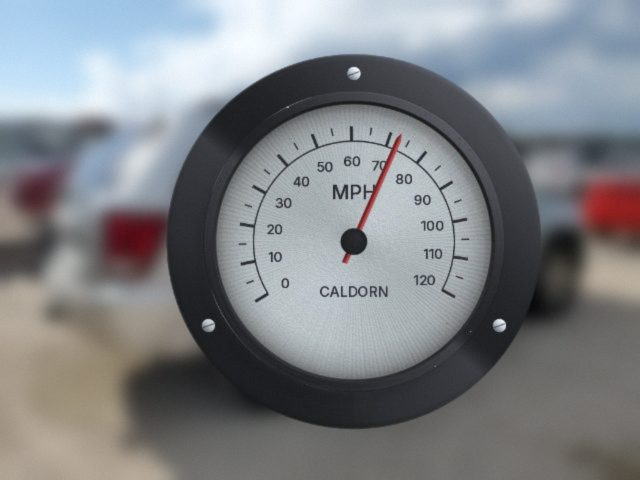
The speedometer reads 72.5mph
